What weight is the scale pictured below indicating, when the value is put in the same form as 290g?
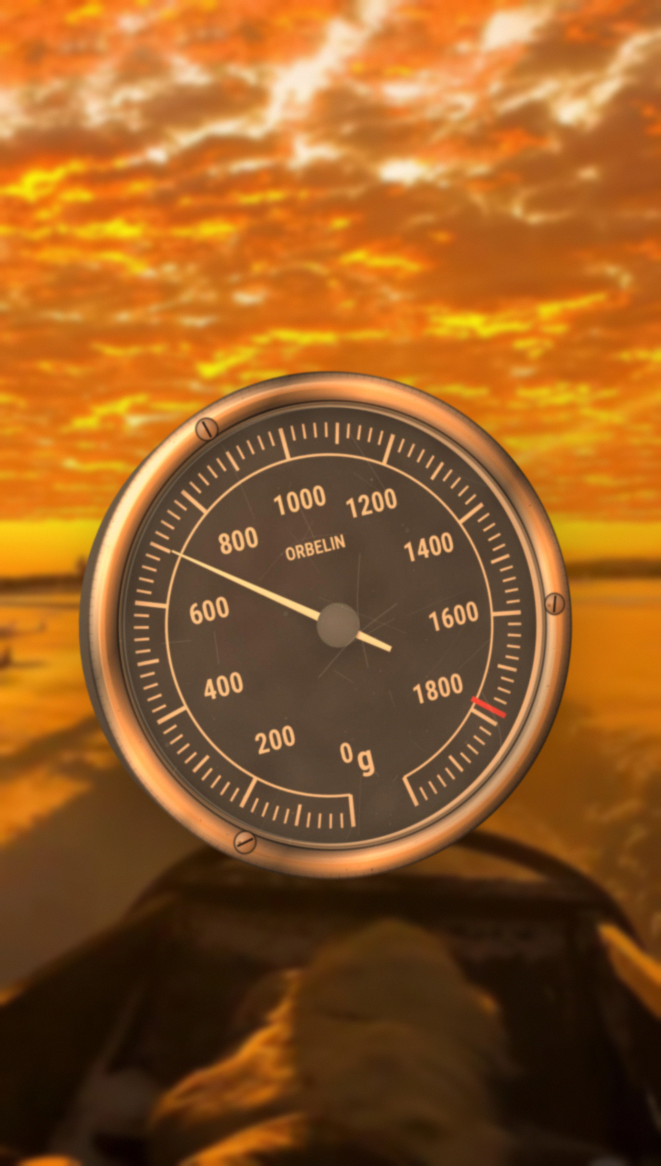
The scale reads 700g
